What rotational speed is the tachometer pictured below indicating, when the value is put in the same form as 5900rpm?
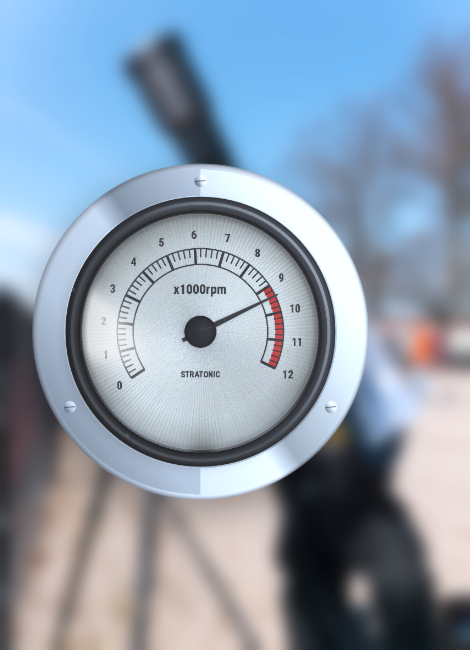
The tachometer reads 9400rpm
